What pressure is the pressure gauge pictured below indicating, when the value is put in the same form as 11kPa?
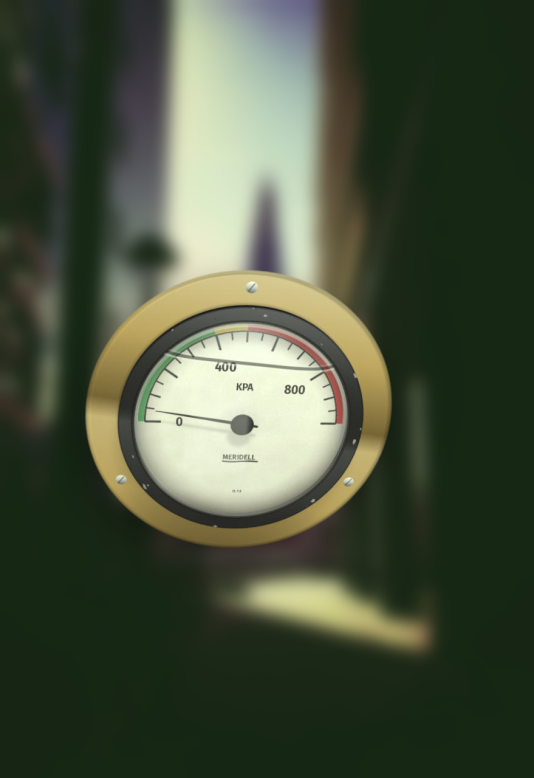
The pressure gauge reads 50kPa
